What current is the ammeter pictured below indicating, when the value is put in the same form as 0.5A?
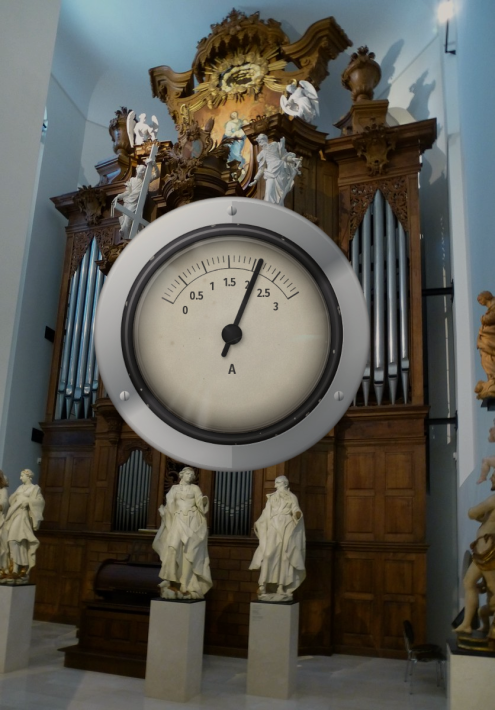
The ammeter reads 2.1A
